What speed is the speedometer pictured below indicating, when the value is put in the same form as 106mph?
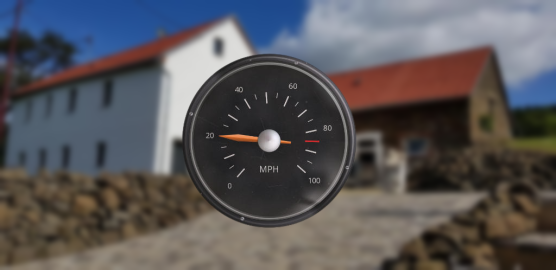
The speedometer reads 20mph
